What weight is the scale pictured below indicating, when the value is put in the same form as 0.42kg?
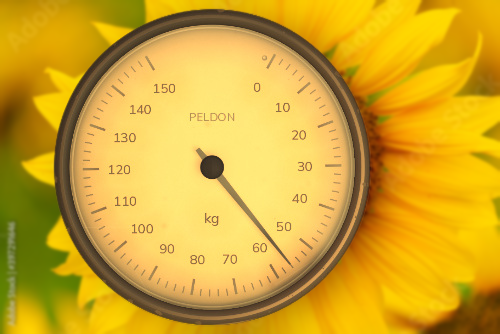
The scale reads 56kg
